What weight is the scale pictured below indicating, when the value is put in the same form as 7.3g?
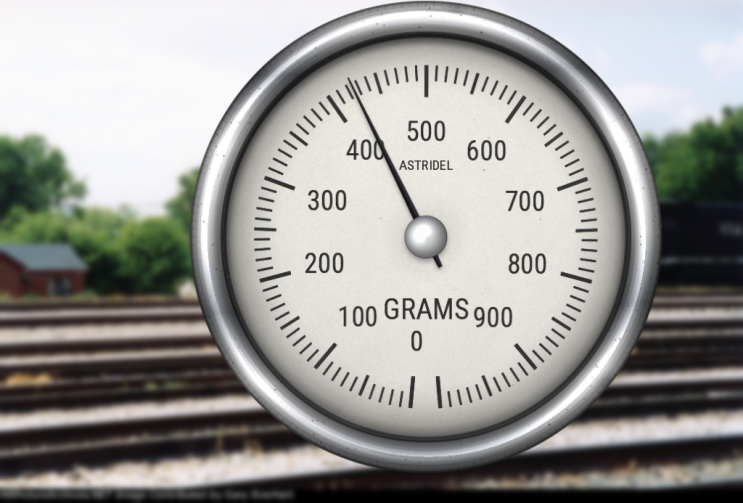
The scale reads 425g
